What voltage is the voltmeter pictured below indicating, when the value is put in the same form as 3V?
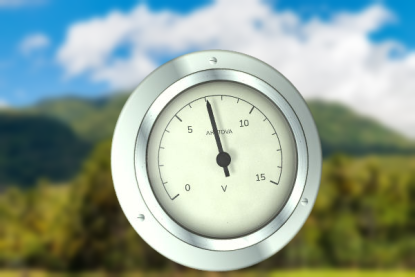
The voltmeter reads 7V
